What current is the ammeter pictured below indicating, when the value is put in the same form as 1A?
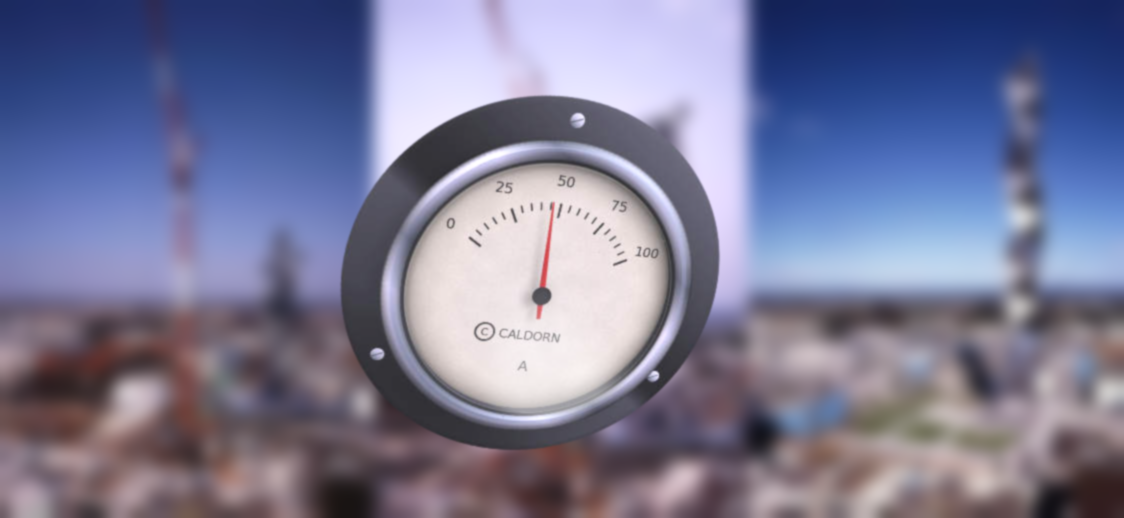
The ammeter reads 45A
